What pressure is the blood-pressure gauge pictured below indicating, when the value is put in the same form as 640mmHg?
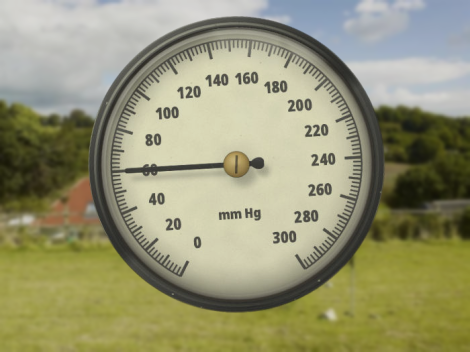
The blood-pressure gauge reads 60mmHg
